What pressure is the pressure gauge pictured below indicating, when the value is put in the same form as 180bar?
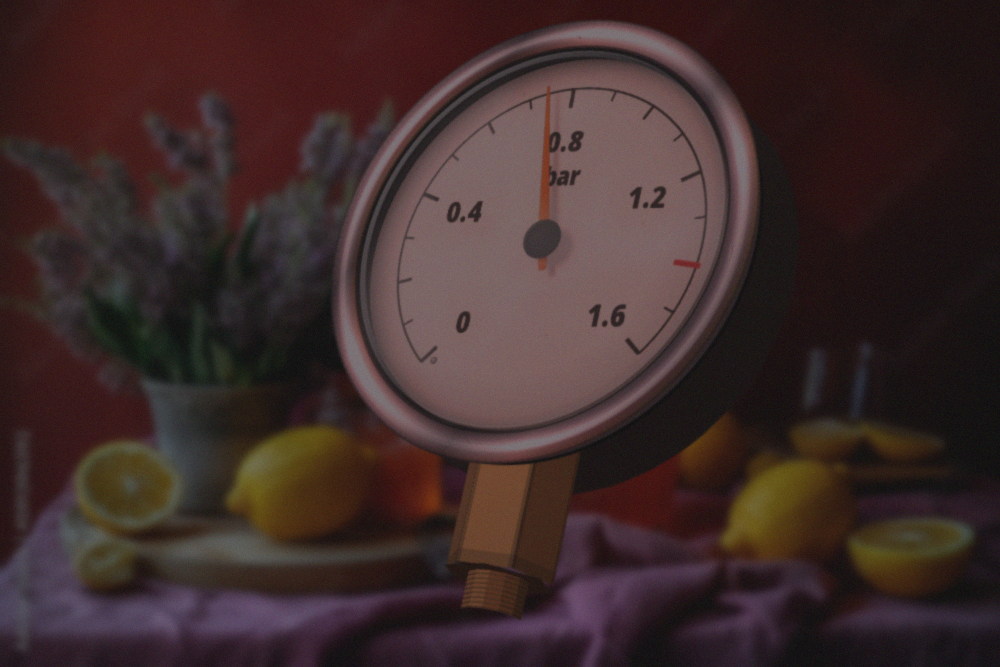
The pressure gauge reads 0.75bar
